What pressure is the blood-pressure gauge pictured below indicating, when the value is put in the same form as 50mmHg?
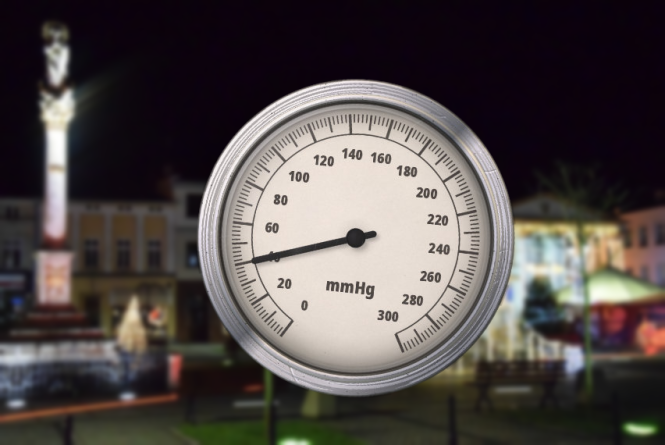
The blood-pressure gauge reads 40mmHg
